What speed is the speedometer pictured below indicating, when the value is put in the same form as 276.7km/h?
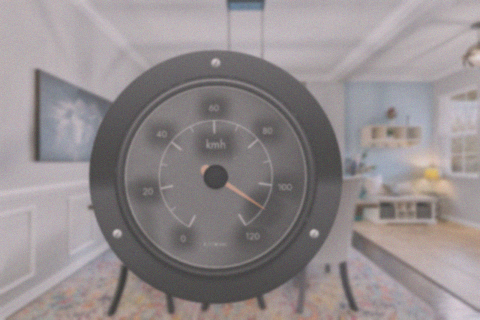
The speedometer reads 110km/h
